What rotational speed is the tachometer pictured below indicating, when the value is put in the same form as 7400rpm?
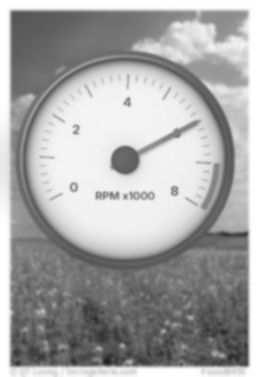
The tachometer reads 6000rpm
